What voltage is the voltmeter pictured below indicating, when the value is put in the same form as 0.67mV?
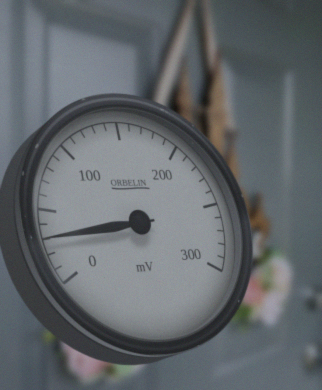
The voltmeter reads 30mV
